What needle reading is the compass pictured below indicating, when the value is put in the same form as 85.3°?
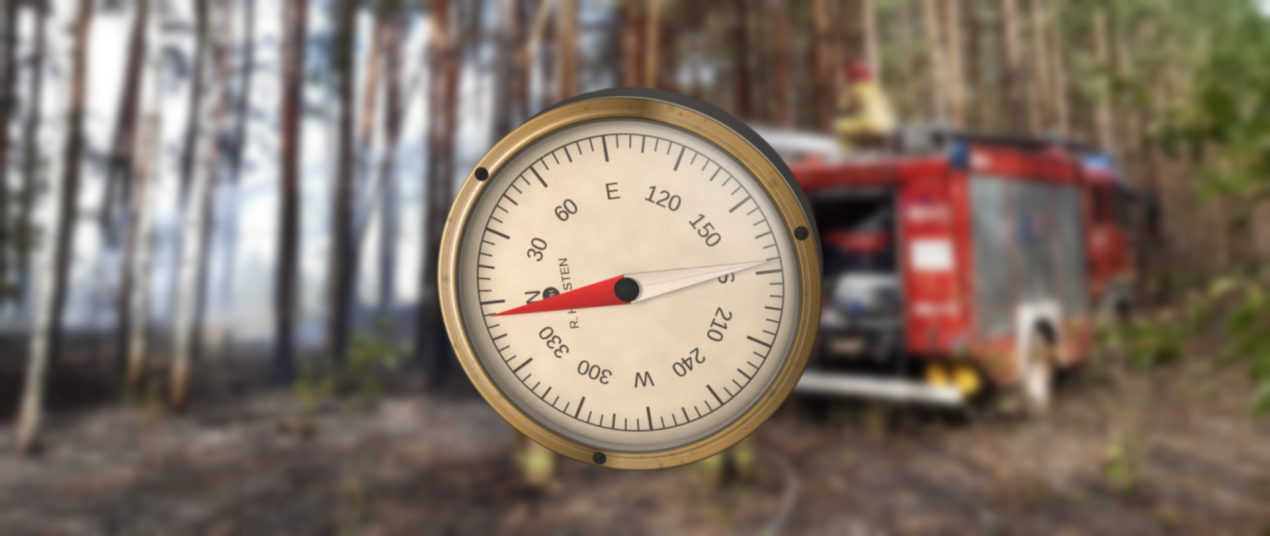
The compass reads 355°
